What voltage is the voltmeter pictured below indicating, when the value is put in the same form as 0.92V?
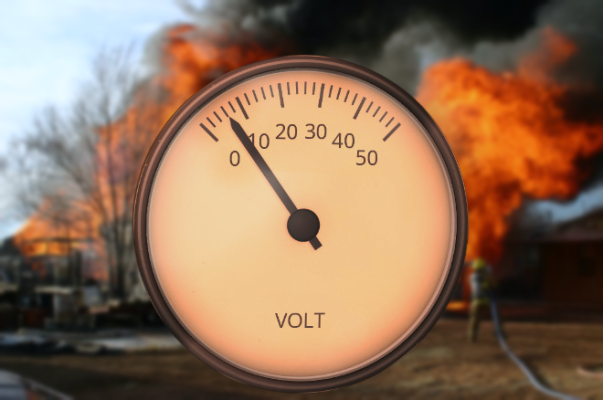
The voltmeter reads 6V
